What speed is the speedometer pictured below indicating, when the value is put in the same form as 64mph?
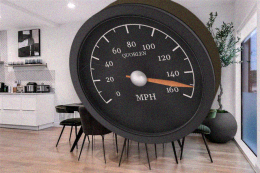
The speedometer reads 150mph
